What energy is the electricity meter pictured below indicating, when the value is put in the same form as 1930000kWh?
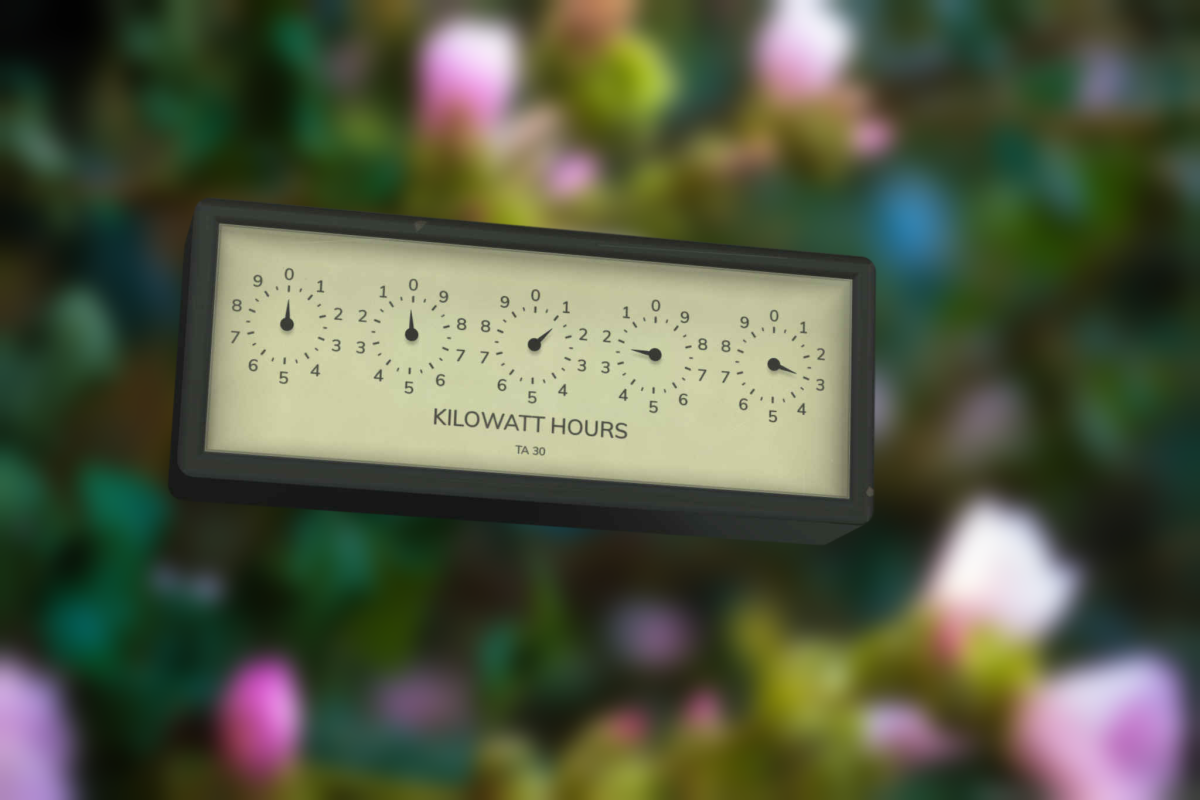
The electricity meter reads 123kWh
